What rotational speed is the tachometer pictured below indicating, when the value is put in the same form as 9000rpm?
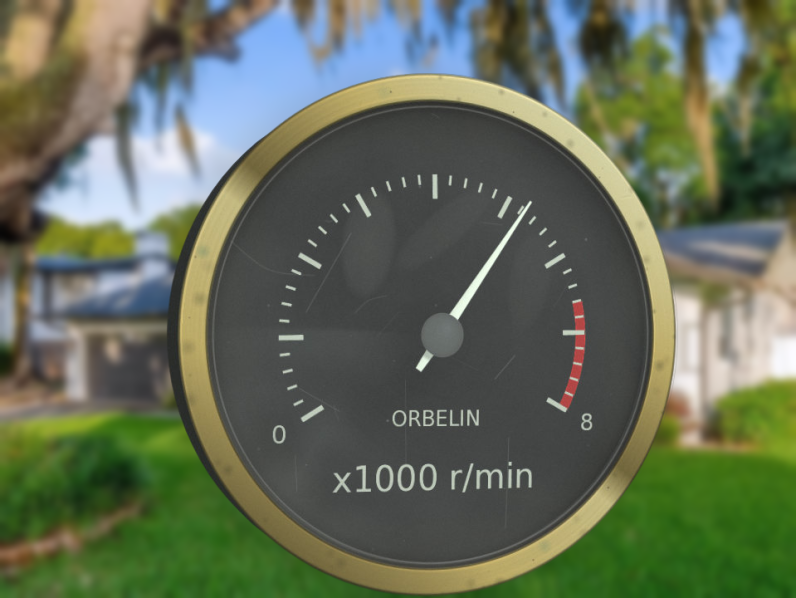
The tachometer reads 5200rpm
